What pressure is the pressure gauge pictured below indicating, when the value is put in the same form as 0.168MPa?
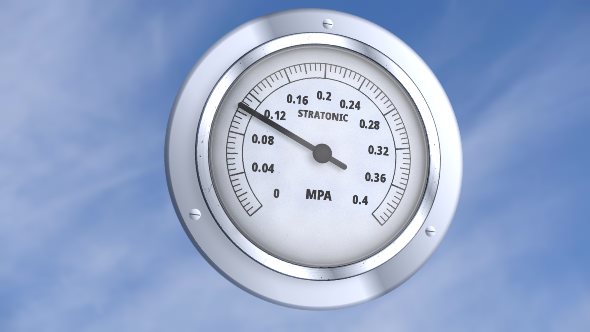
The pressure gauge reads 0.105MPa
